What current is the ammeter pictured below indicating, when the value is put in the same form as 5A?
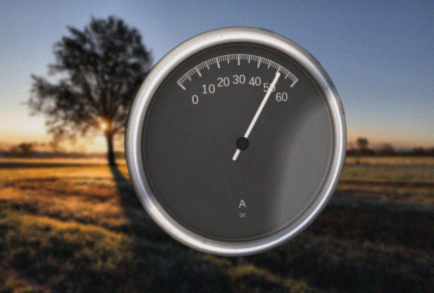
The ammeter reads 50A
